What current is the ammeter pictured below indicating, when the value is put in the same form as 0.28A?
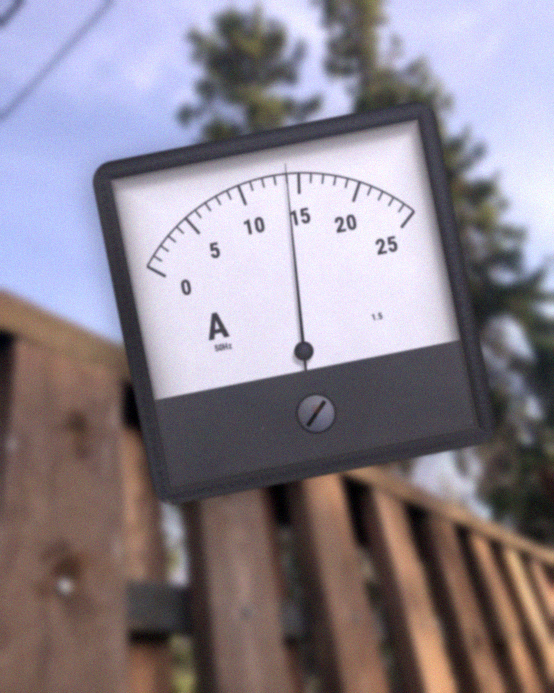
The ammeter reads 14A
